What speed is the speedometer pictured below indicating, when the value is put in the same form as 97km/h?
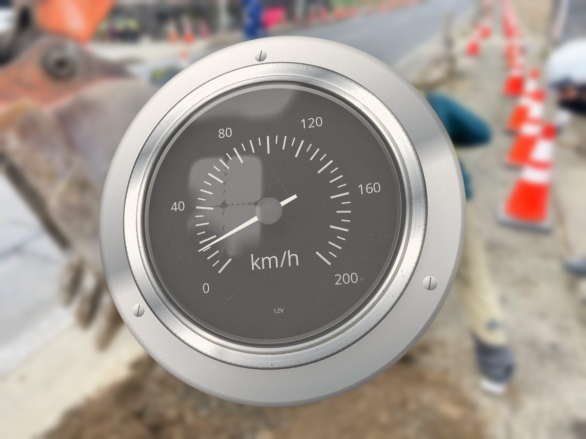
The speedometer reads 15km/h
